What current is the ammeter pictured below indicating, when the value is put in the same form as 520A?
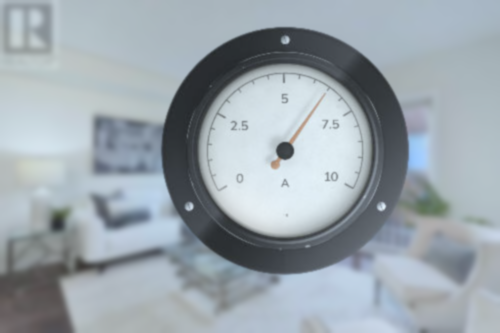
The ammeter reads 6.5A
